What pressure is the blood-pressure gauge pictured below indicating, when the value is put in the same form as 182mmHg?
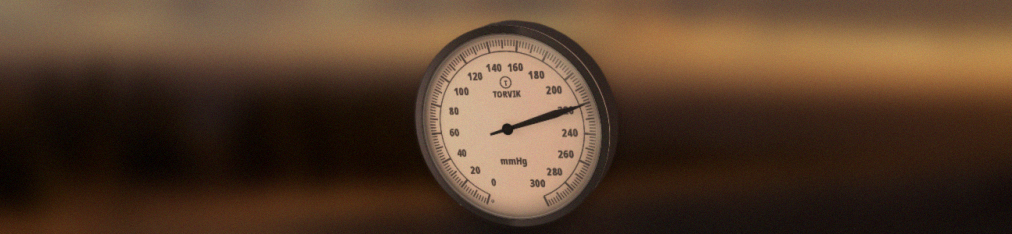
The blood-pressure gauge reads 220mmHg
